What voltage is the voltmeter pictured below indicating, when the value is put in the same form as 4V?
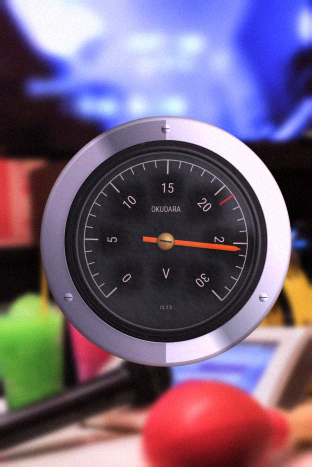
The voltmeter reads 25.5V
